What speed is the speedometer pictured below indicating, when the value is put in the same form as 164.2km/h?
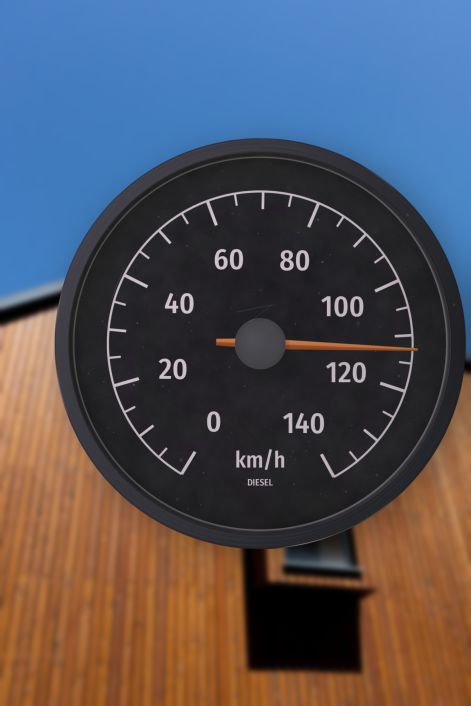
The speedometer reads 112.5km/h
